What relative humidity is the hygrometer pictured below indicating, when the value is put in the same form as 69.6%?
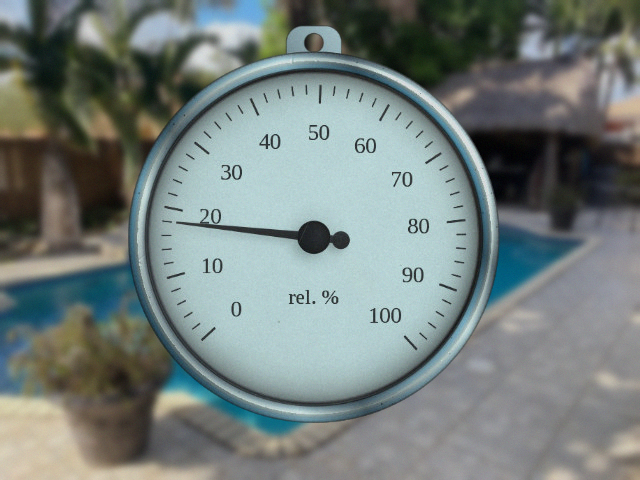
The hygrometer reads 18%
